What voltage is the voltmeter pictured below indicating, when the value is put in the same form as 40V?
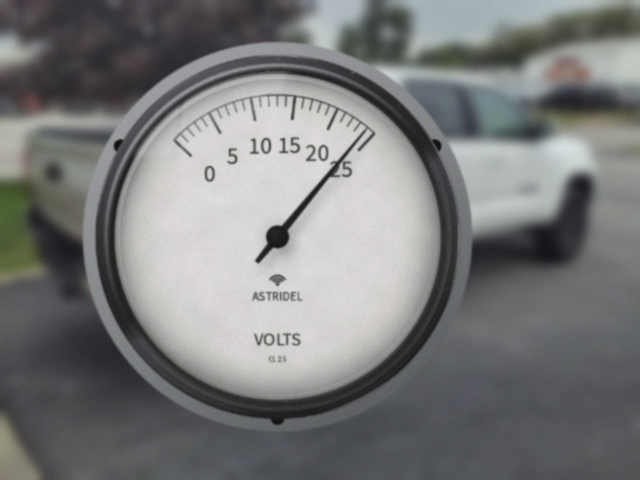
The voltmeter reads 24V
